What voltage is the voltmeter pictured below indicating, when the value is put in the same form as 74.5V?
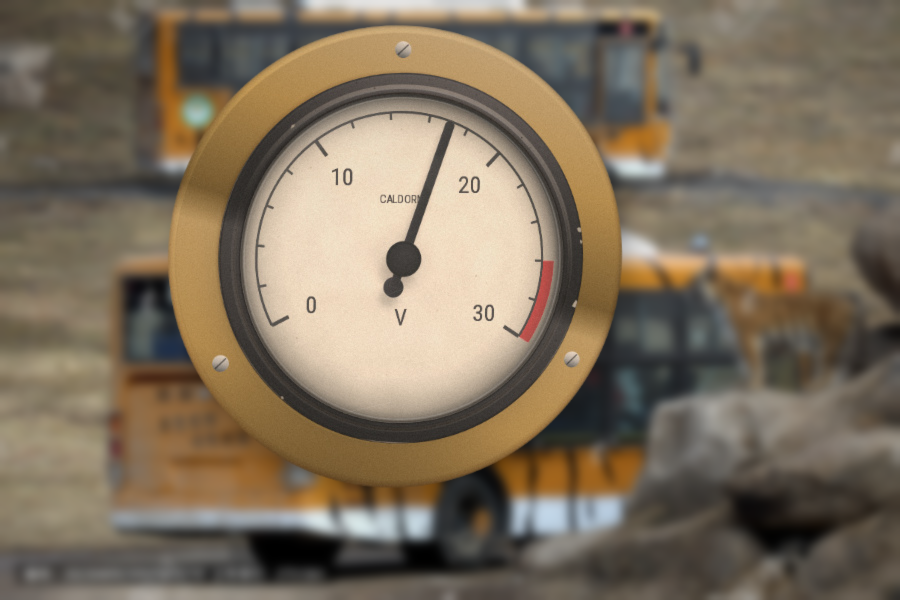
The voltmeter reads 17V
